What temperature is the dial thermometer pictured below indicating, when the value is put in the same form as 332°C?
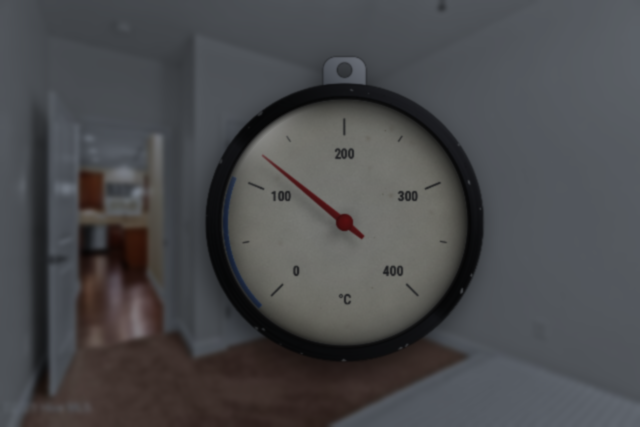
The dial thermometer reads 125°C
